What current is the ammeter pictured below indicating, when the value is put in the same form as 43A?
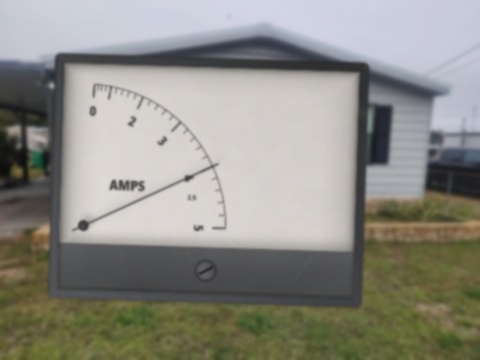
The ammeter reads 4A
